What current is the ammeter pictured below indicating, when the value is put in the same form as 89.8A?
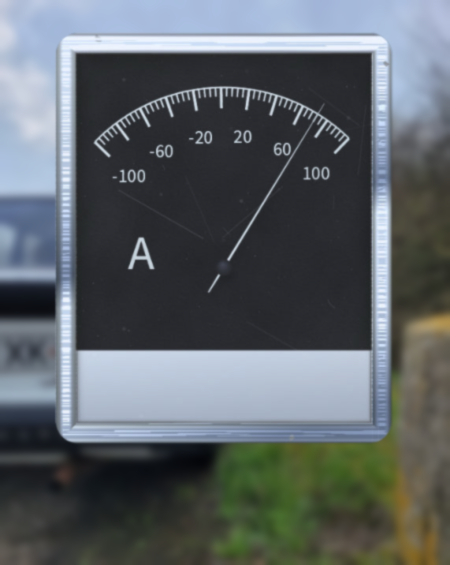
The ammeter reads 72A
